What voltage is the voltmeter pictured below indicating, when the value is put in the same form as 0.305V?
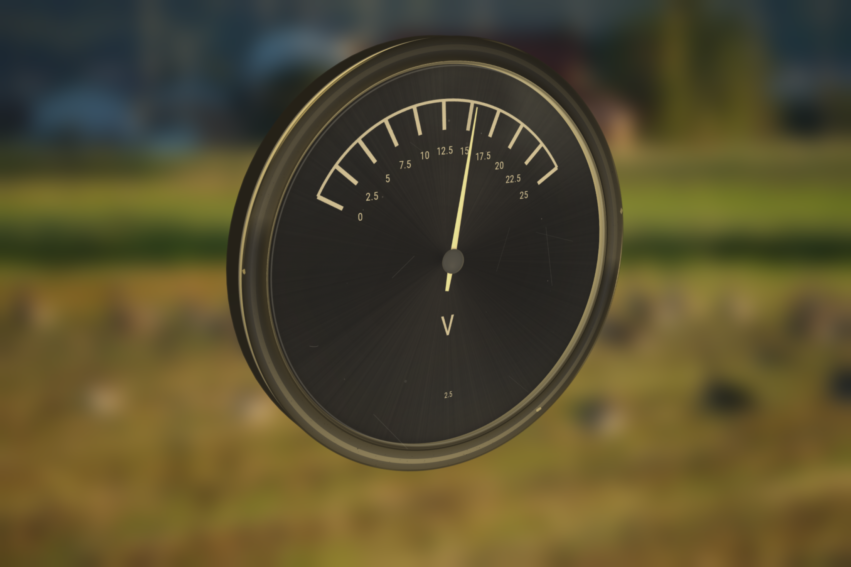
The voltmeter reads 15V
